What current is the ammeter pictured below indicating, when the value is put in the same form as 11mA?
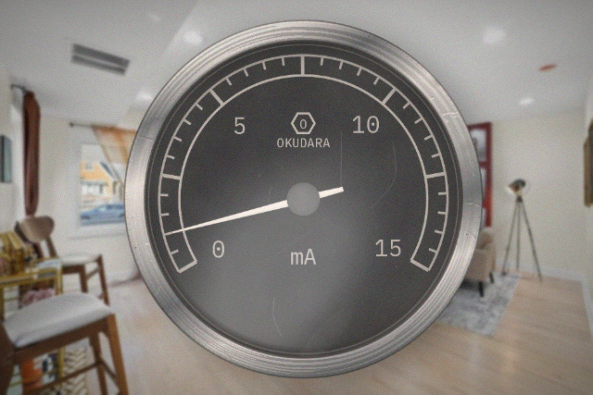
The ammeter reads 1mA
